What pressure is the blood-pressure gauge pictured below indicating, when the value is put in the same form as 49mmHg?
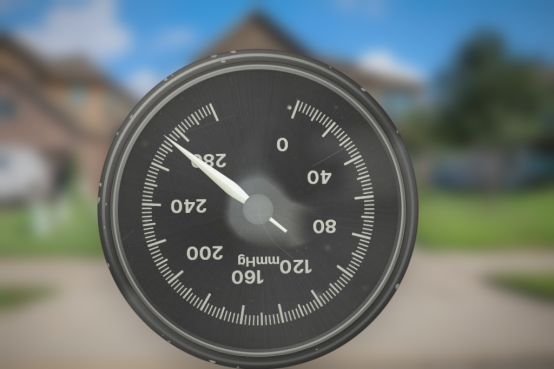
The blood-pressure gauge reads 274mmHg
